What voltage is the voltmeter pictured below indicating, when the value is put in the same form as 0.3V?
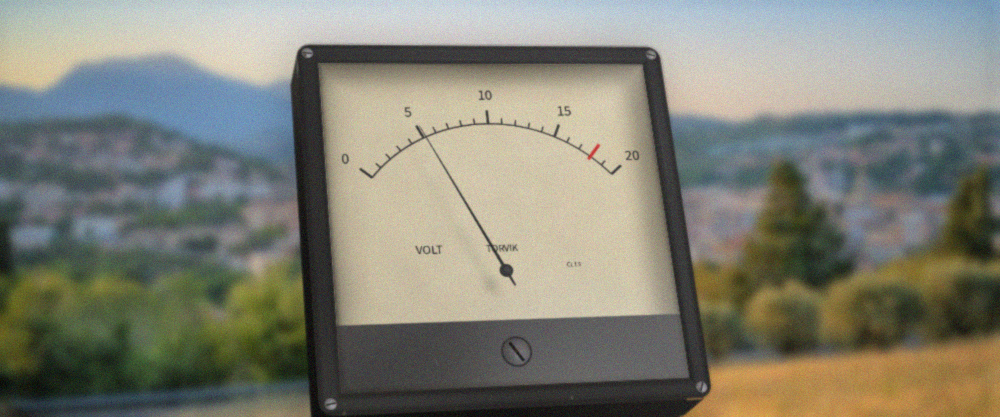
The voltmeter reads 5V
